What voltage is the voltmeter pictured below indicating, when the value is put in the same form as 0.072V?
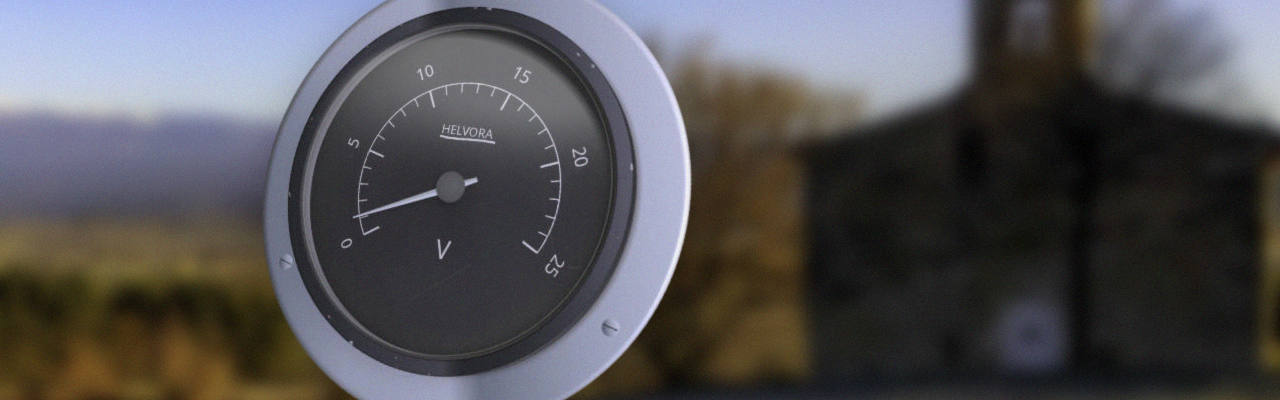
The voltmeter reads 1V
